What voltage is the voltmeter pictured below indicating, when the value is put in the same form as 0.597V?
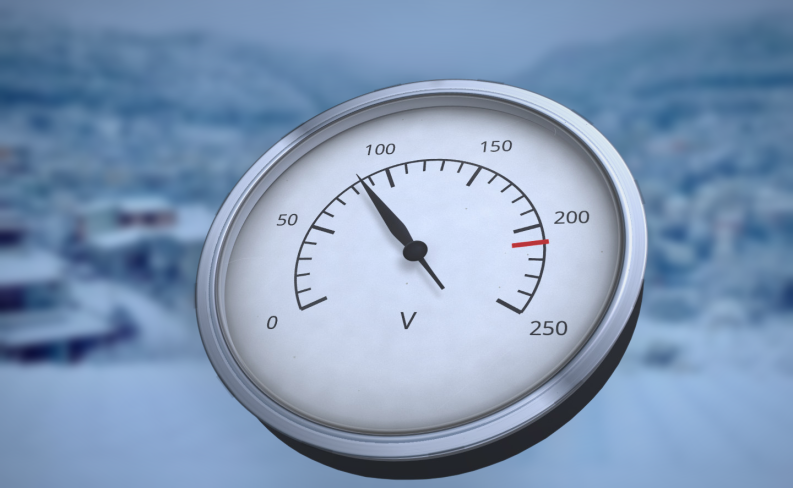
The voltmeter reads 85V
